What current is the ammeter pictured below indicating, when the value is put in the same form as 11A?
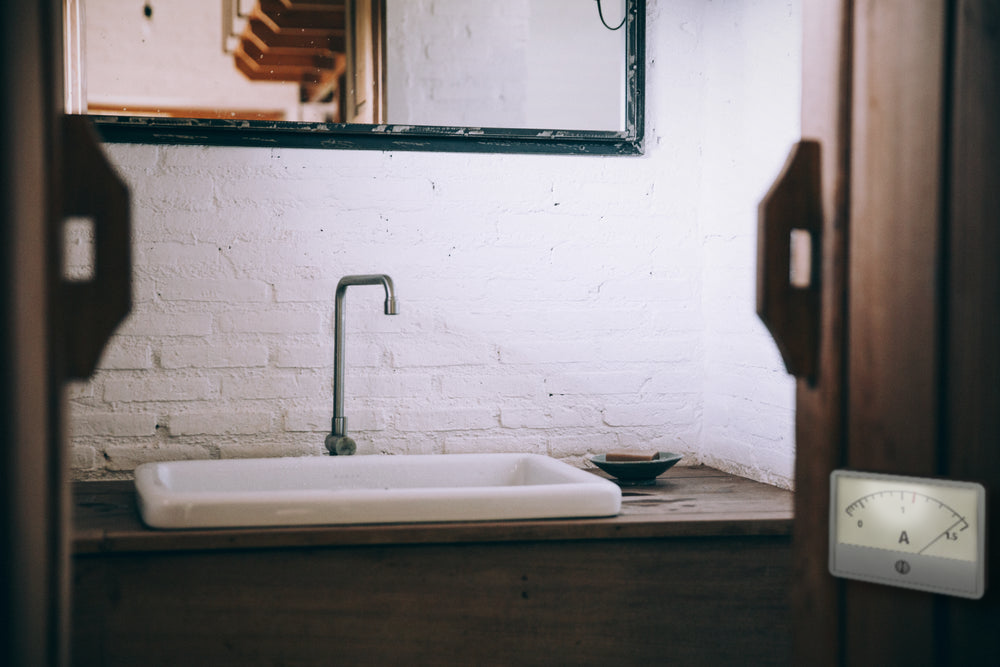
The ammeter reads 1.45A
